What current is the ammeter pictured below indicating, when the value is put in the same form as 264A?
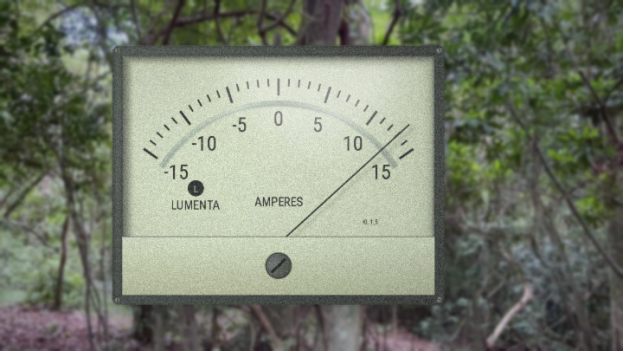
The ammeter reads 13A
